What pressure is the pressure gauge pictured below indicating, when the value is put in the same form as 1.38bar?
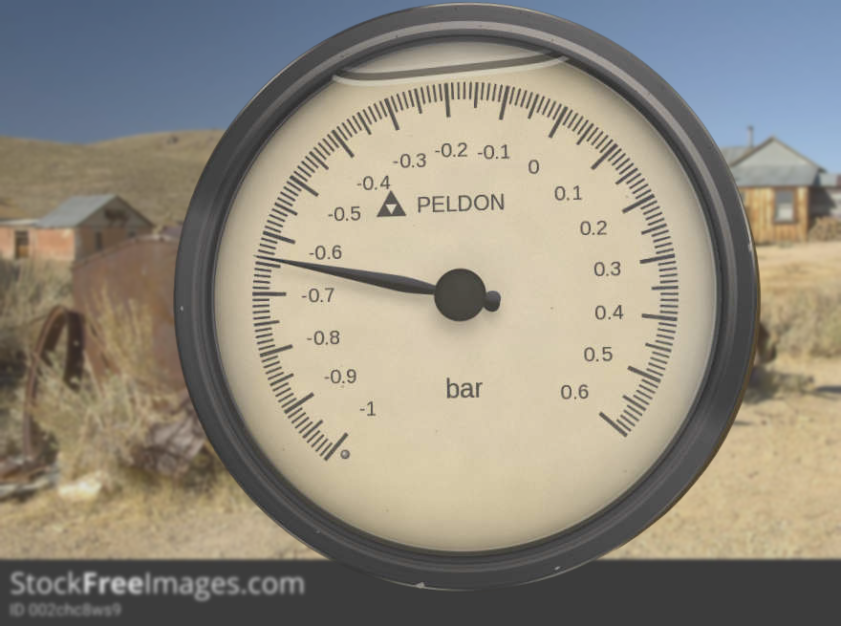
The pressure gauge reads -0.64bar
